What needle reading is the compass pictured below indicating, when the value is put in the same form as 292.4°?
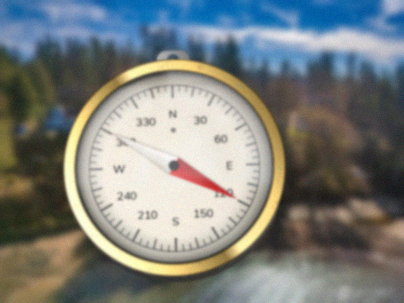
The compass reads 120°
